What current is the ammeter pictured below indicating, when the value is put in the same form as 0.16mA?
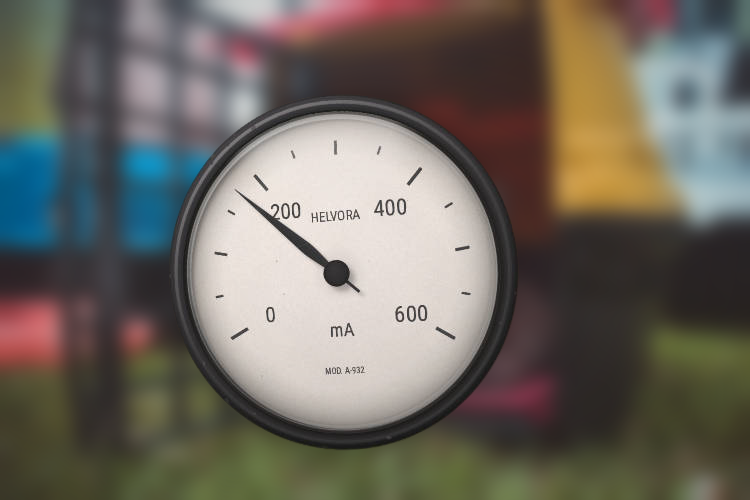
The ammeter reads 175mA
